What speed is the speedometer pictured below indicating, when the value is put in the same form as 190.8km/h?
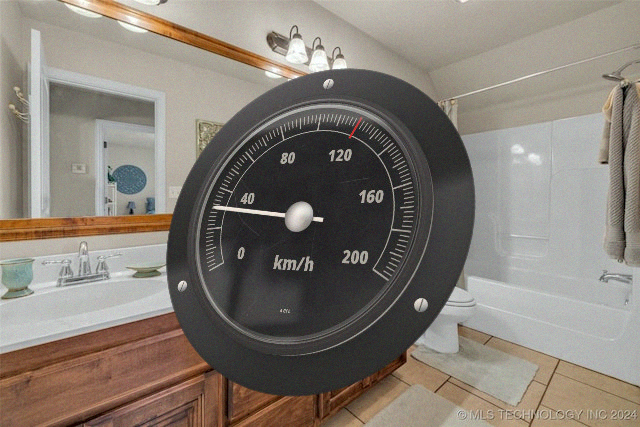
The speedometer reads 30km/h
